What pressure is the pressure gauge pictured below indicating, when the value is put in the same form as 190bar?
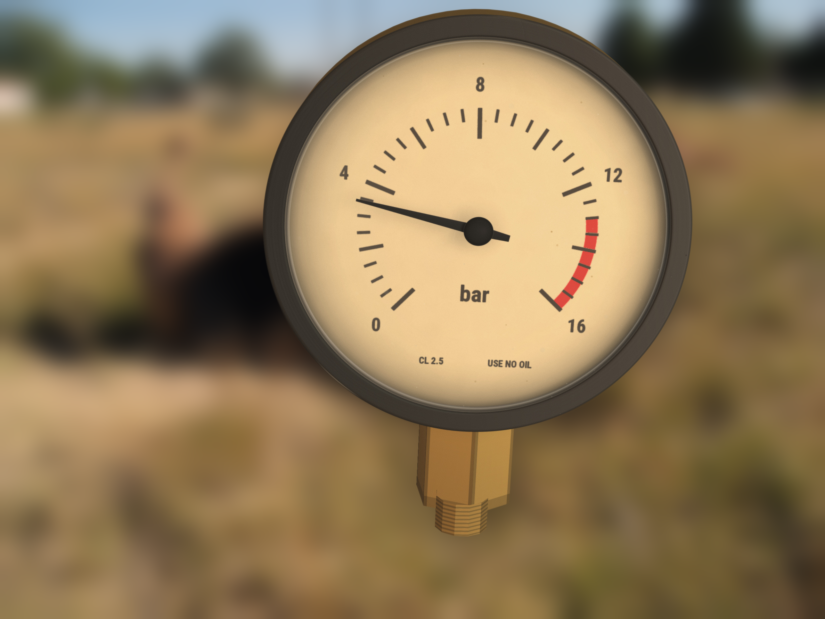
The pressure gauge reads 3.5bar
